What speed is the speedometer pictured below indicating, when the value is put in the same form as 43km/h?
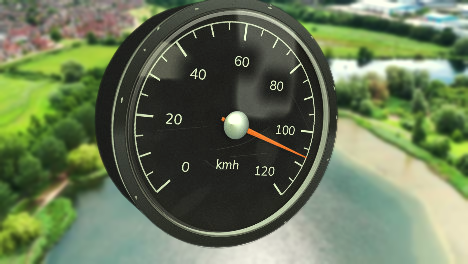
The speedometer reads 107.5km/h
